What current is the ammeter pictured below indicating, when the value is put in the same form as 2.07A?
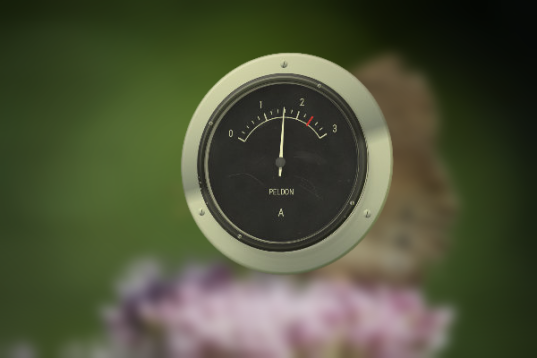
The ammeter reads 1.6A
